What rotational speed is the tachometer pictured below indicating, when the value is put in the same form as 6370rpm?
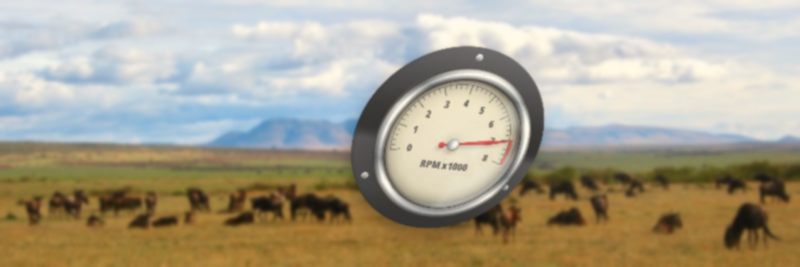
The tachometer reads 7000rpm
